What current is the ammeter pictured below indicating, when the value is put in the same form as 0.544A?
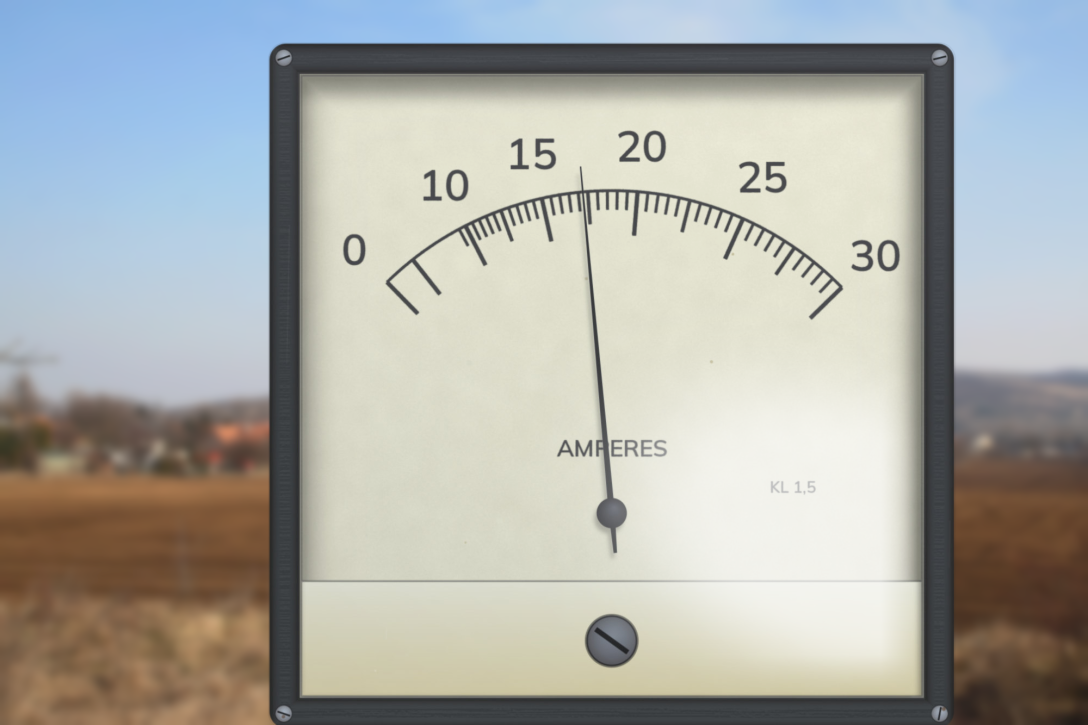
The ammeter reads 17.25A
